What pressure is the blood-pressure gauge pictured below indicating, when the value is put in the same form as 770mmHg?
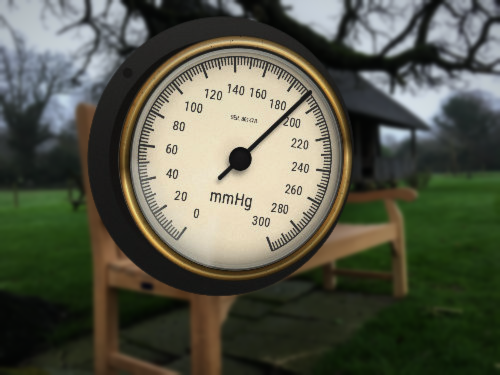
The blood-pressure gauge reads 190mmHg
